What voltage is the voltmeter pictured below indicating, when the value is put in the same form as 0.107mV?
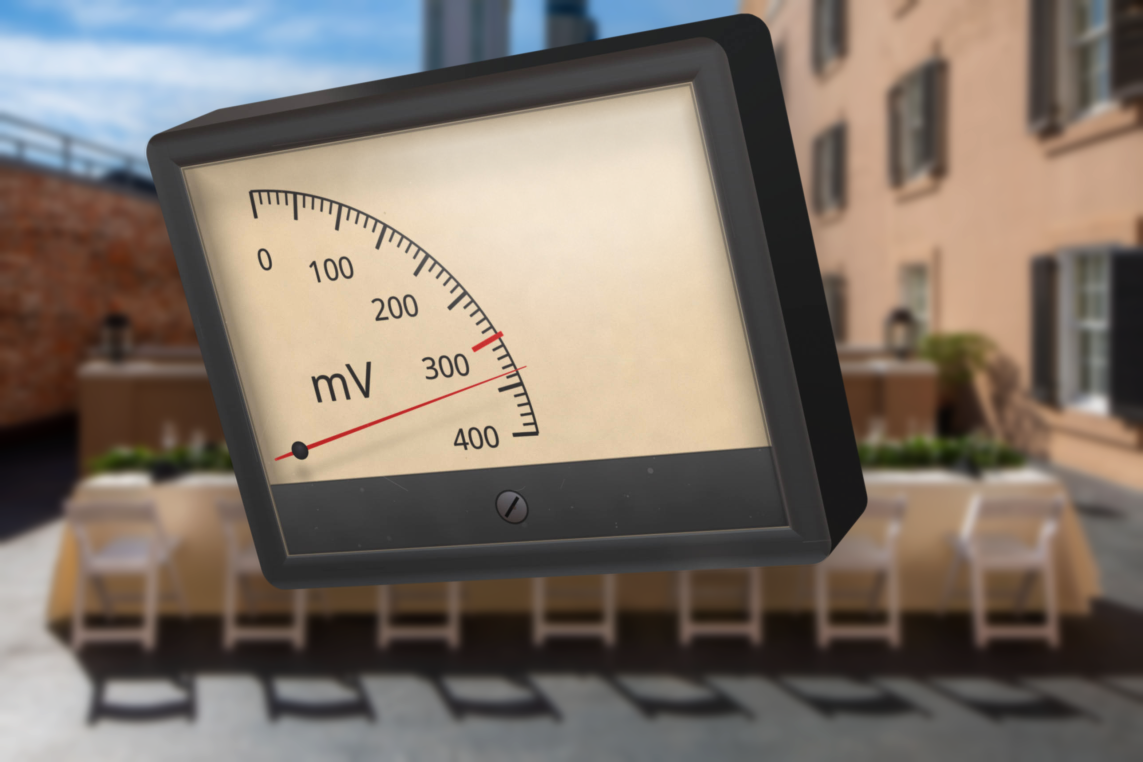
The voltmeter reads 335mV
